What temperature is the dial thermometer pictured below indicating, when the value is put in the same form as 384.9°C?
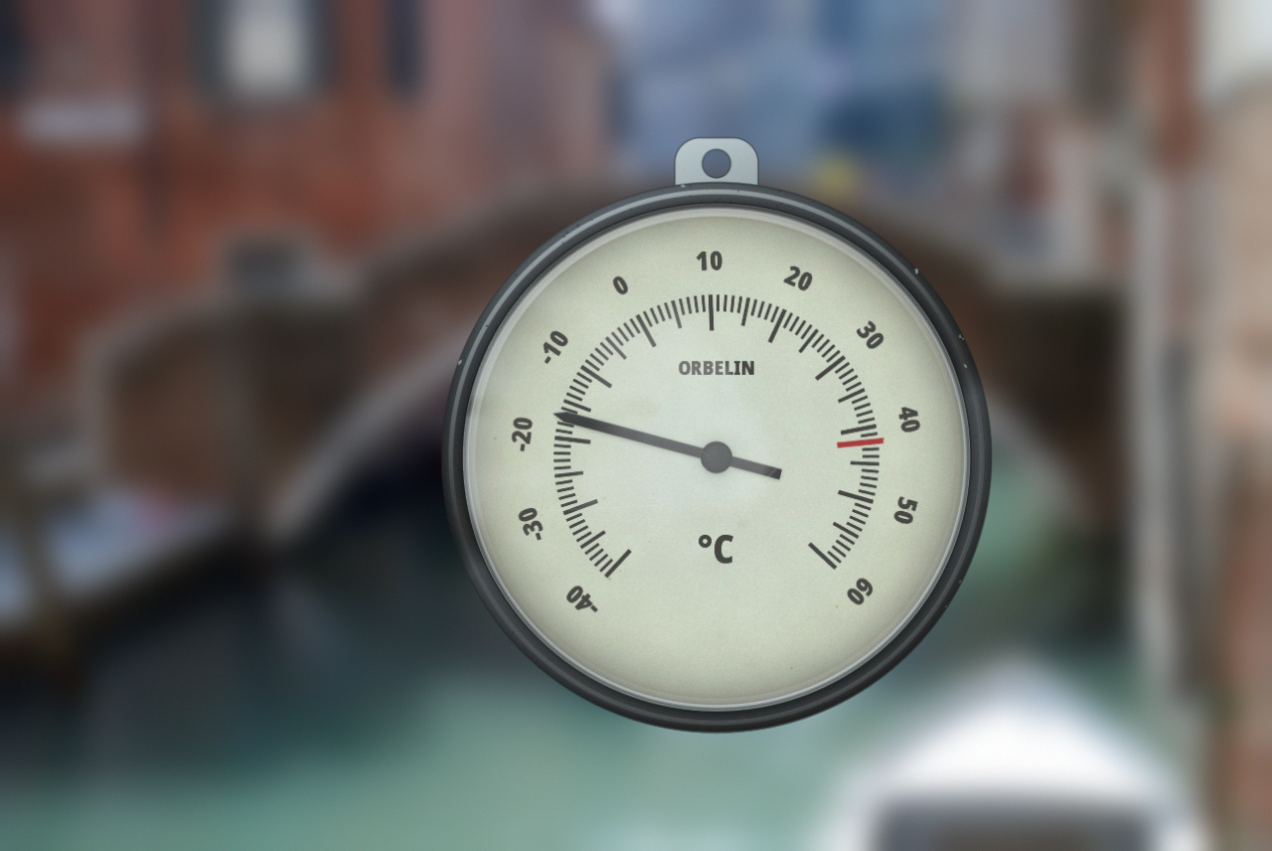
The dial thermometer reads -17°C
